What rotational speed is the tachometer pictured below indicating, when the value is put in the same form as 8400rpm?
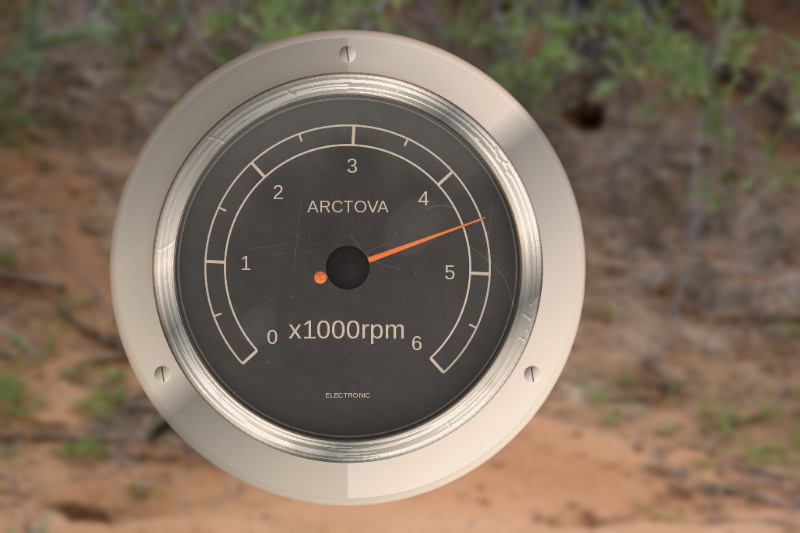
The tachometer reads 4500rpm
